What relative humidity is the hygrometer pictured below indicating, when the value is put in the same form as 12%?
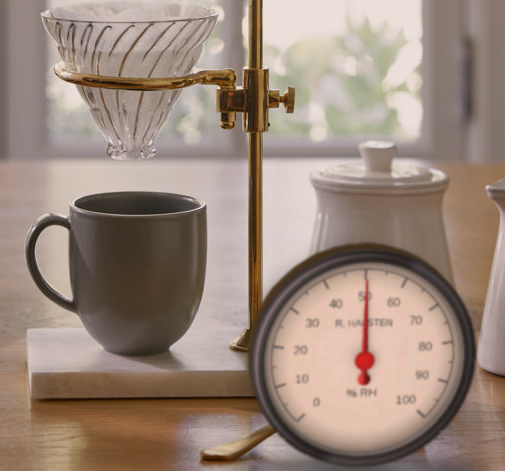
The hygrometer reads 50%
